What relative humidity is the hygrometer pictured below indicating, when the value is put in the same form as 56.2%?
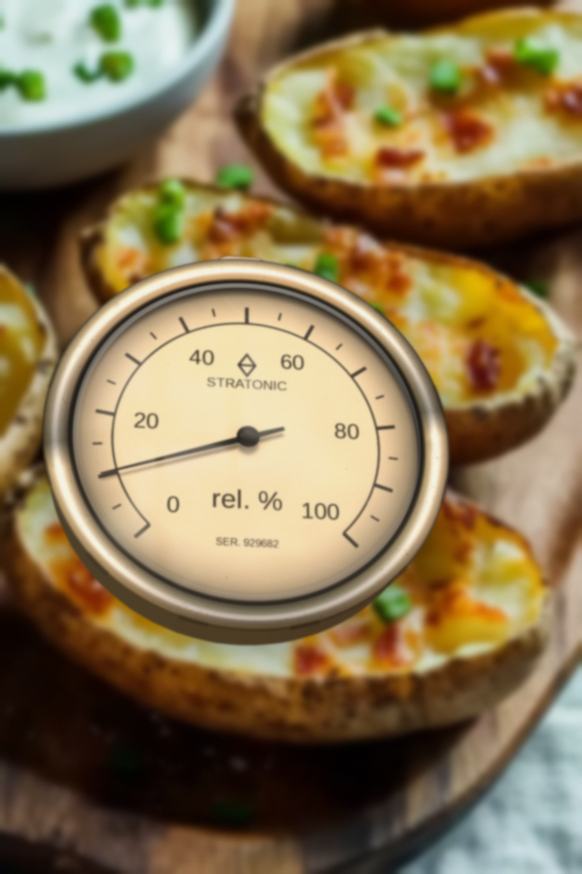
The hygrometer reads 10%
